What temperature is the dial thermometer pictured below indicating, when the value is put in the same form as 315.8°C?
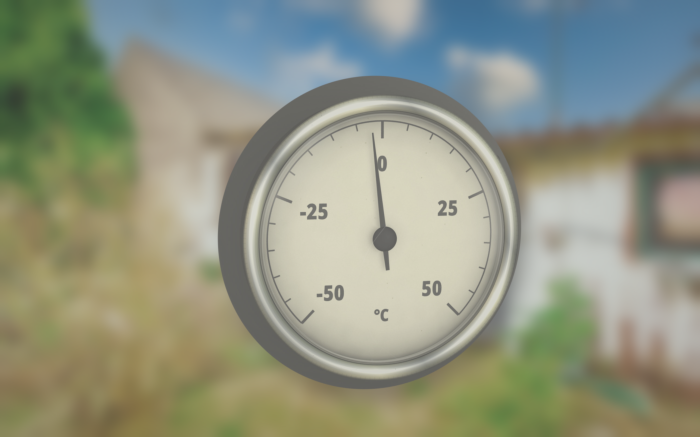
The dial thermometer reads -2.5°C
